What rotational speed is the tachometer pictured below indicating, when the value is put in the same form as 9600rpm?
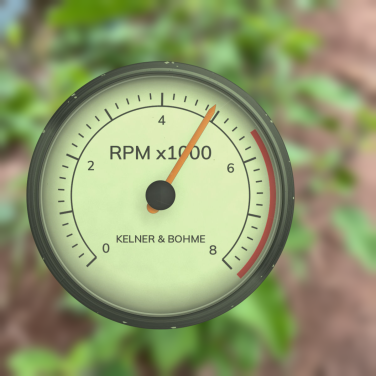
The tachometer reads 4900rpm
